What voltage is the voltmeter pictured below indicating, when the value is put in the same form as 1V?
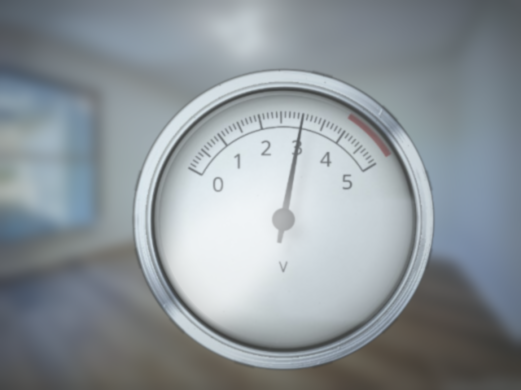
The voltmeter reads 3V
